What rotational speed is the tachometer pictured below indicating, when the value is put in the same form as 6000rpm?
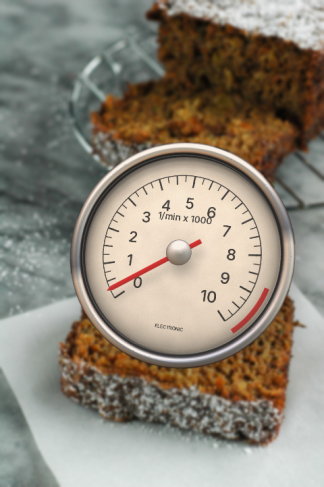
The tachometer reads 250rpm
